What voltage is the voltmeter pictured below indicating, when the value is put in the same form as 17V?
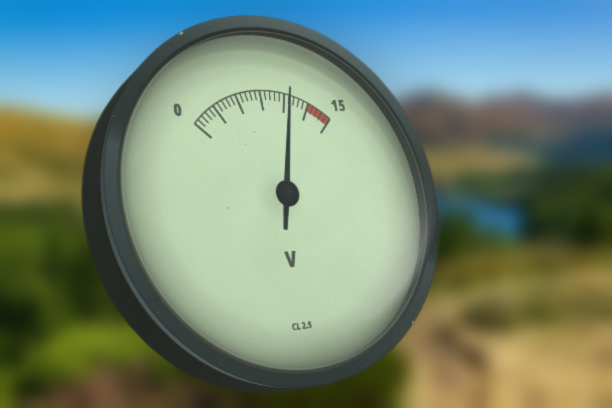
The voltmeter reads 10V
